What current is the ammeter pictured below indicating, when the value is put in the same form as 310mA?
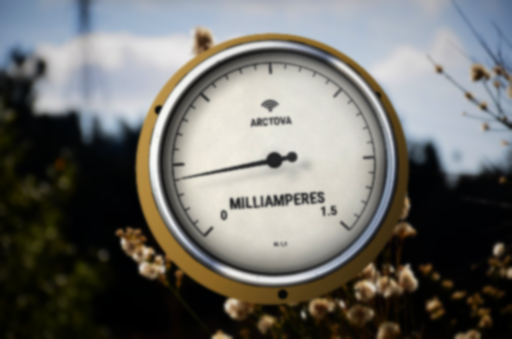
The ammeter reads 0.2mA
